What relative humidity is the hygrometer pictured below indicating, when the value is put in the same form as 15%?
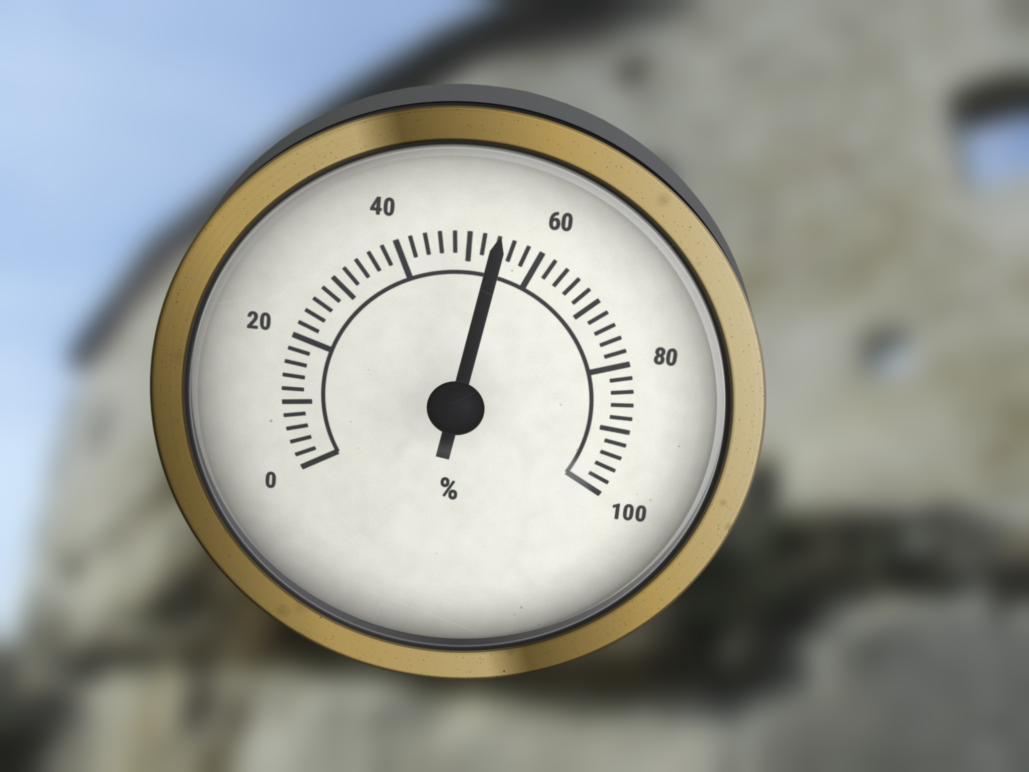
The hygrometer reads 54%
